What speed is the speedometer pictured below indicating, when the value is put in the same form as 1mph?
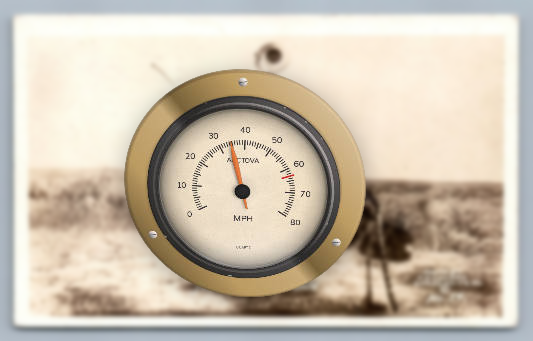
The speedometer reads 35mph
